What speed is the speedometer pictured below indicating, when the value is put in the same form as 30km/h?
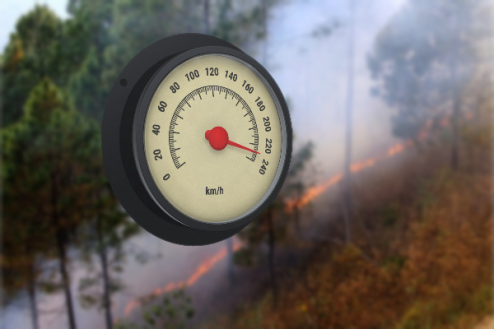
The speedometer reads 230km/h
